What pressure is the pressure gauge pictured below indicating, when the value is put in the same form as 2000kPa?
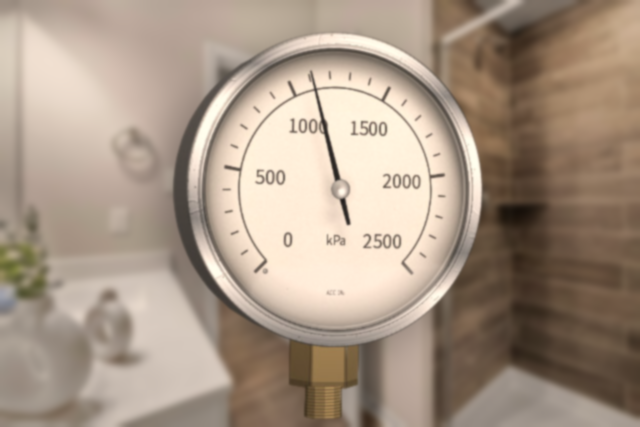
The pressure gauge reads 1100kPa
